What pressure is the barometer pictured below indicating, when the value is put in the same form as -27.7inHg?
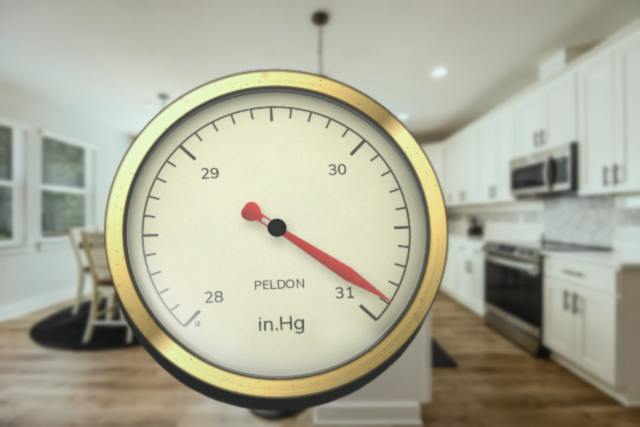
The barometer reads 30.9inHg
